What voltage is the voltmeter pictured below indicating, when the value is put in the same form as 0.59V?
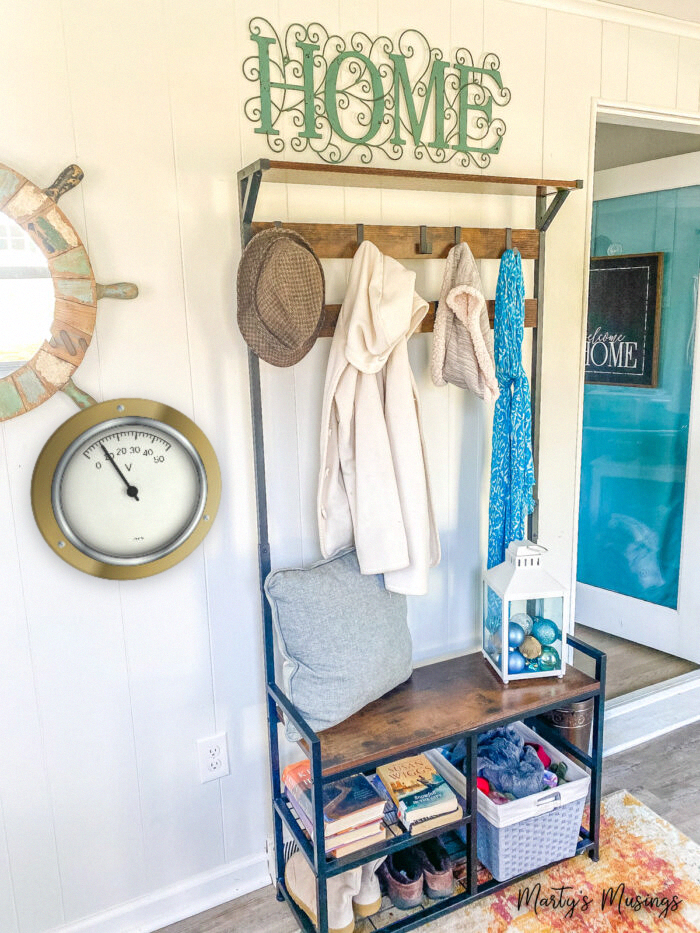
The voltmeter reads 10V
